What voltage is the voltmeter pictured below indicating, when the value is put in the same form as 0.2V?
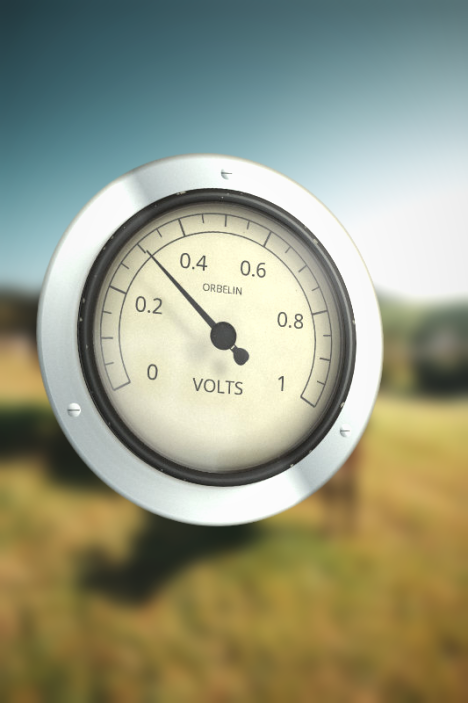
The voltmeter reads 0.3V
